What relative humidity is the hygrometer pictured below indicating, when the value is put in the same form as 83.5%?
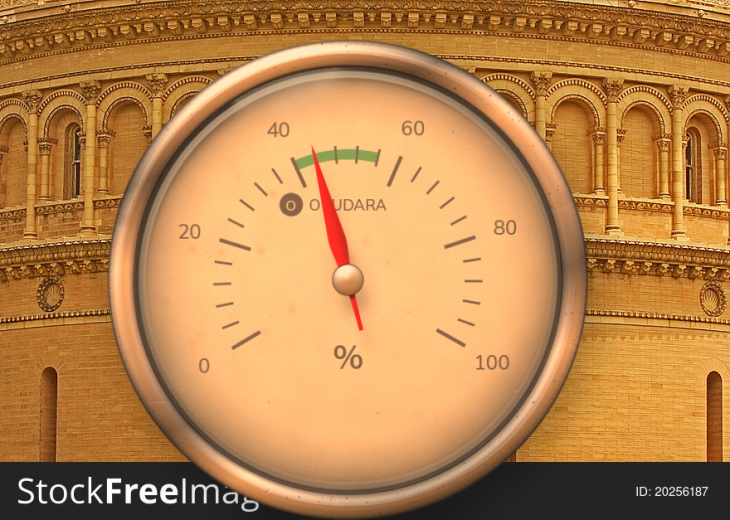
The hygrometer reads 44%
